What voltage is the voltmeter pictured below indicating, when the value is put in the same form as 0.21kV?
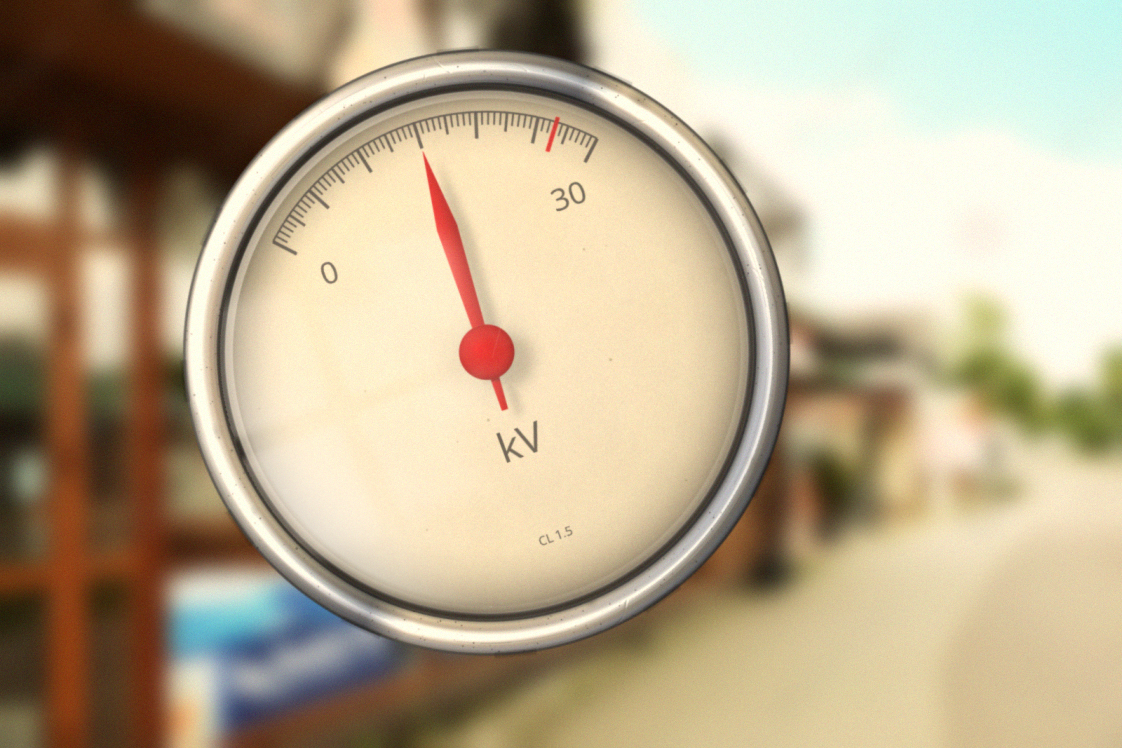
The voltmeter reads 15kV
